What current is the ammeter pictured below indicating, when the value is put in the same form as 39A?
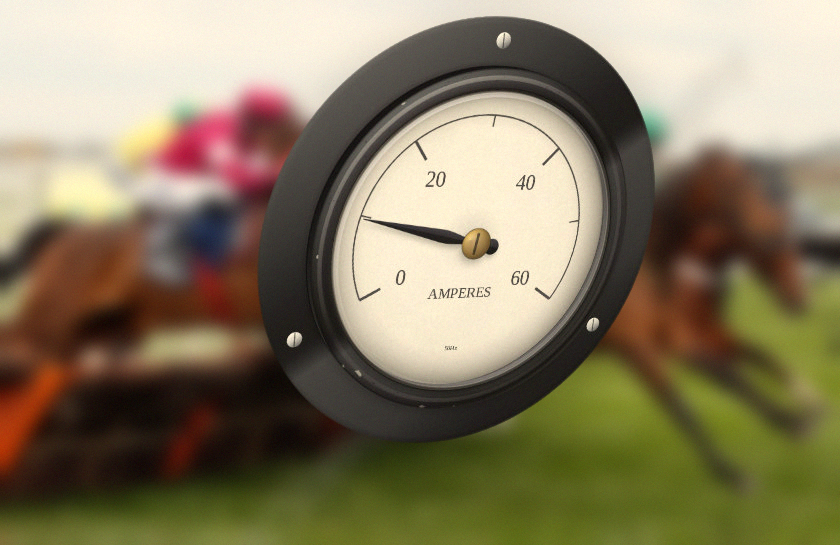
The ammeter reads 10A
